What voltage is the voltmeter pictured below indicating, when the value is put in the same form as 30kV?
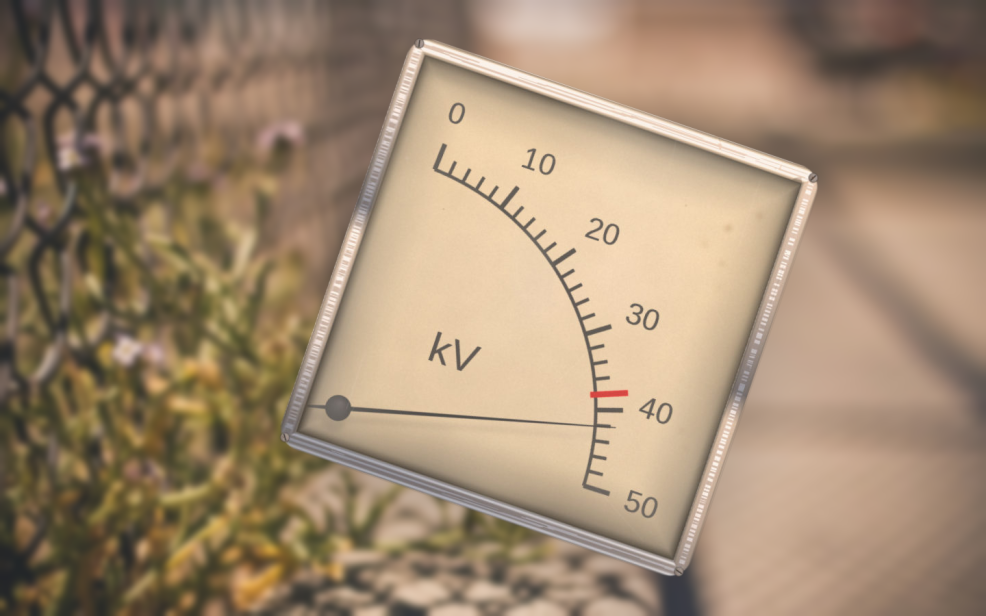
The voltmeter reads 42kV
